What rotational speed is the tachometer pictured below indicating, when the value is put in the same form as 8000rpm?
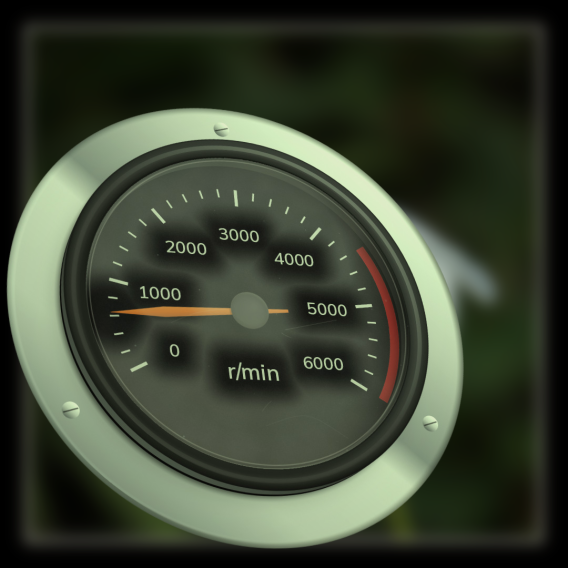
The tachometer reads 600rpm
